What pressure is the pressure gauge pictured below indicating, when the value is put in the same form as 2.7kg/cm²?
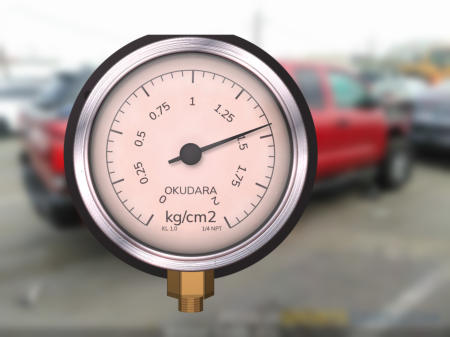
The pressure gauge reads 1.45kg/cm²
